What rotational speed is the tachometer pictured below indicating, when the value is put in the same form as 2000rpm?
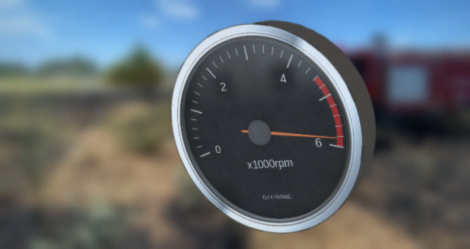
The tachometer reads 5800rpm
